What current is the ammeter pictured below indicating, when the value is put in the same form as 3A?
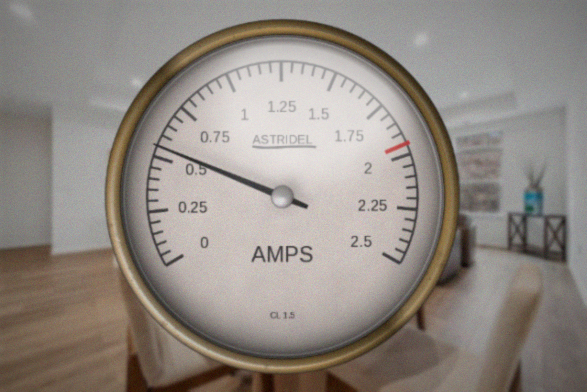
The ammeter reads 0.55A
